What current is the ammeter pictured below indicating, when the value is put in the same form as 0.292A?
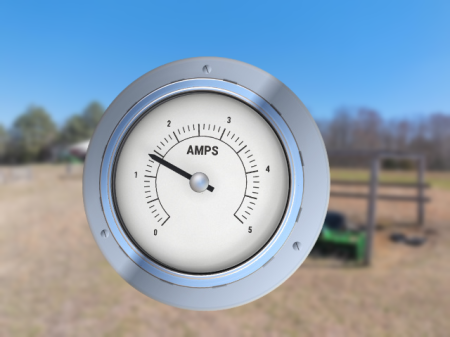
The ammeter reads 1.4A
